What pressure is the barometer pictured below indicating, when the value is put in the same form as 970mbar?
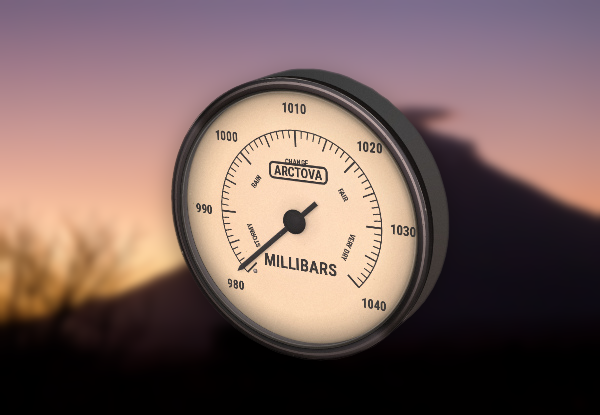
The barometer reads 981mbar
